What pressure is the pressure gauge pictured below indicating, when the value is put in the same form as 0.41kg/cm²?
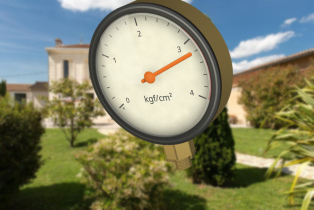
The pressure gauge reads 3.2kg/cm²
